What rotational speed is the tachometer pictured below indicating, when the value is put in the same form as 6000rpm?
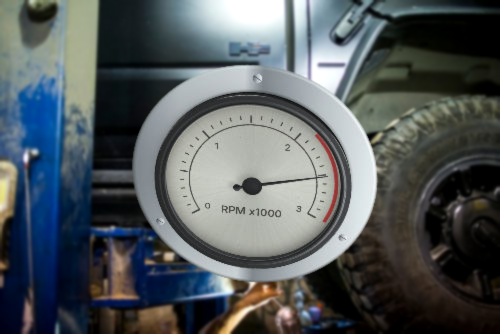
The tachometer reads 2500rpm
